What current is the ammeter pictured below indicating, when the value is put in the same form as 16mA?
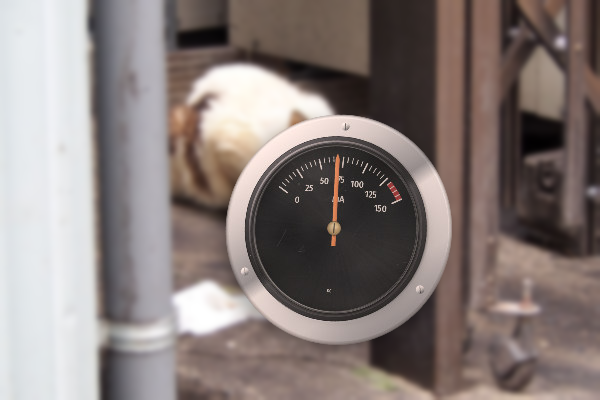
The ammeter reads 70mA
